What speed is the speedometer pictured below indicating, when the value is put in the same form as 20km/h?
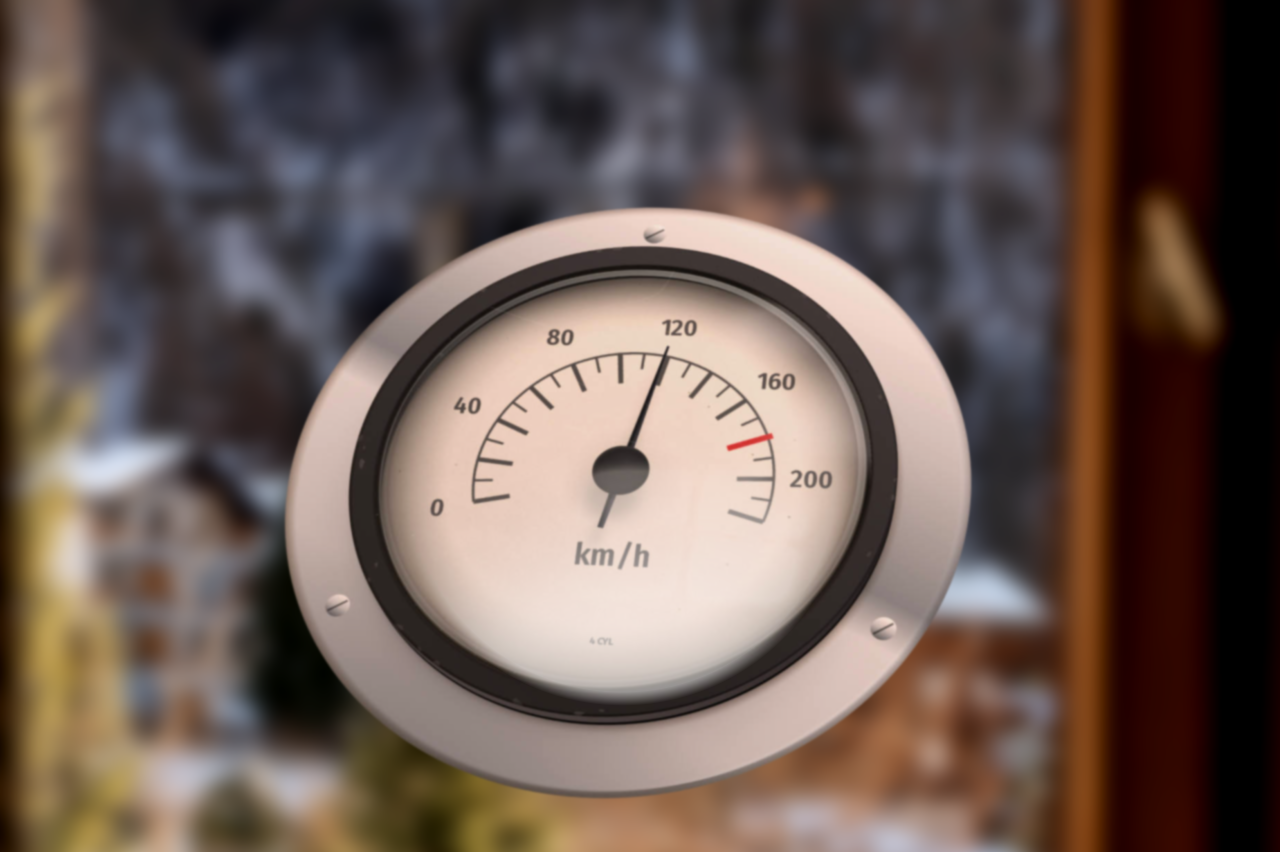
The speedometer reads 120km/h
